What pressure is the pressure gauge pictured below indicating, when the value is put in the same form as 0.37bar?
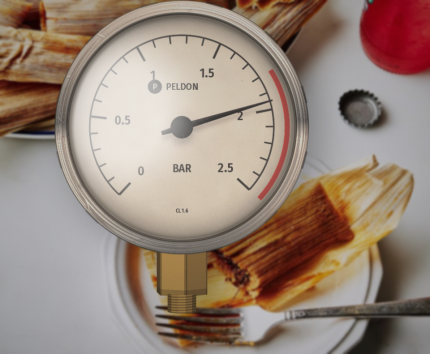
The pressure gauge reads 1.95bar
